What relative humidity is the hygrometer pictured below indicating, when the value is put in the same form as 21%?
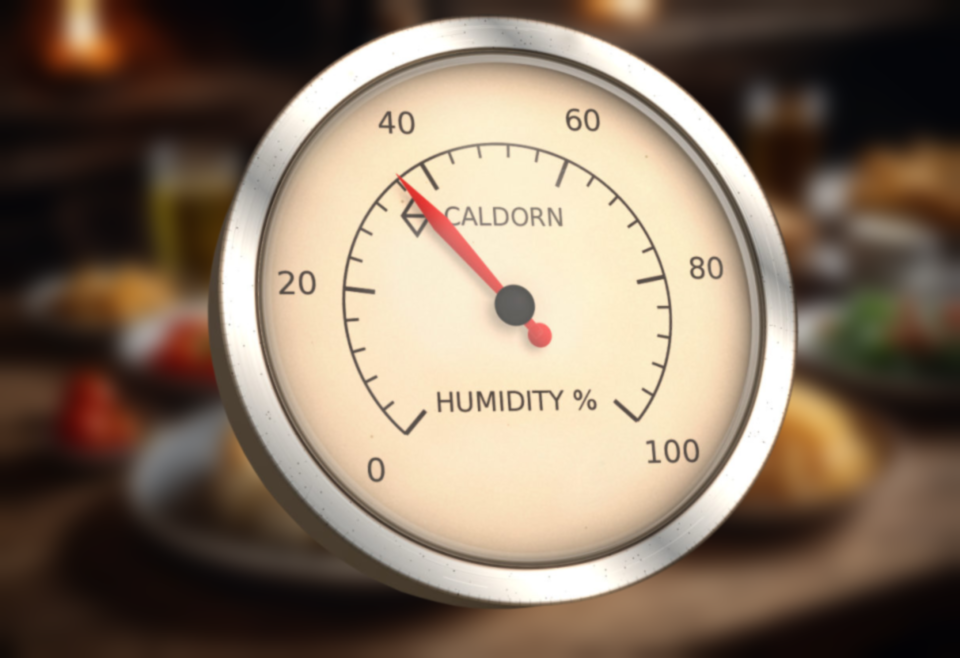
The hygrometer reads 36%
